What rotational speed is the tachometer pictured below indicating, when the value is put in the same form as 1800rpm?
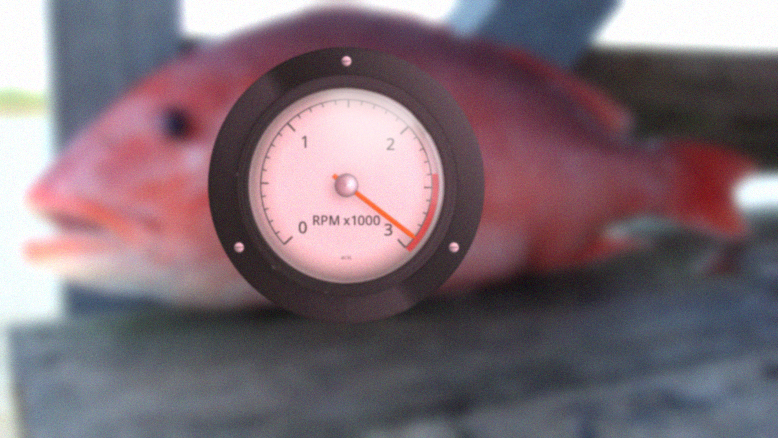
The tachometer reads 2900rpm
